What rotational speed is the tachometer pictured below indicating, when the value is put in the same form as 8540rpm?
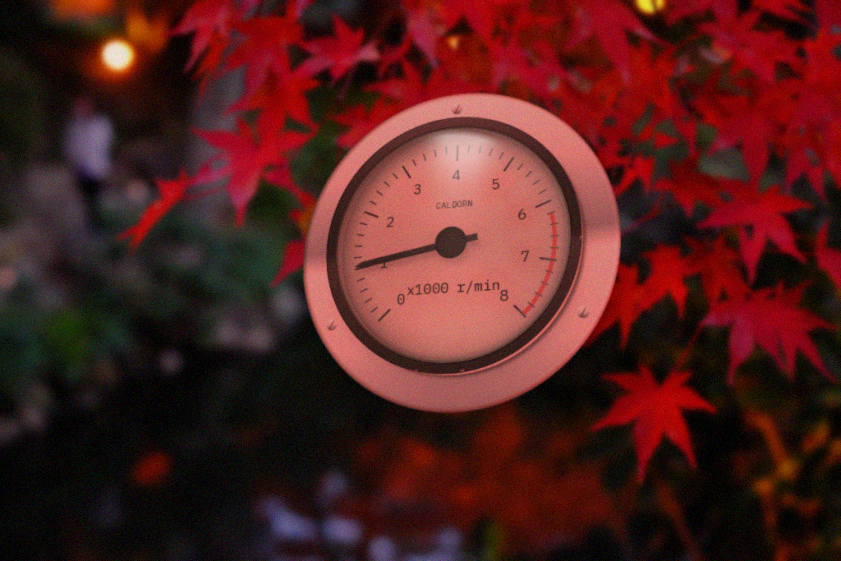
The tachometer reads 1000rpm
